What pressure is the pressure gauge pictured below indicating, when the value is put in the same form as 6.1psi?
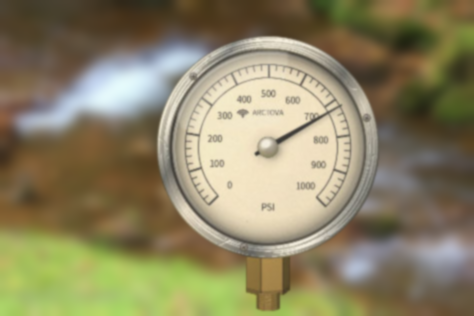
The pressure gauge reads 720psi
